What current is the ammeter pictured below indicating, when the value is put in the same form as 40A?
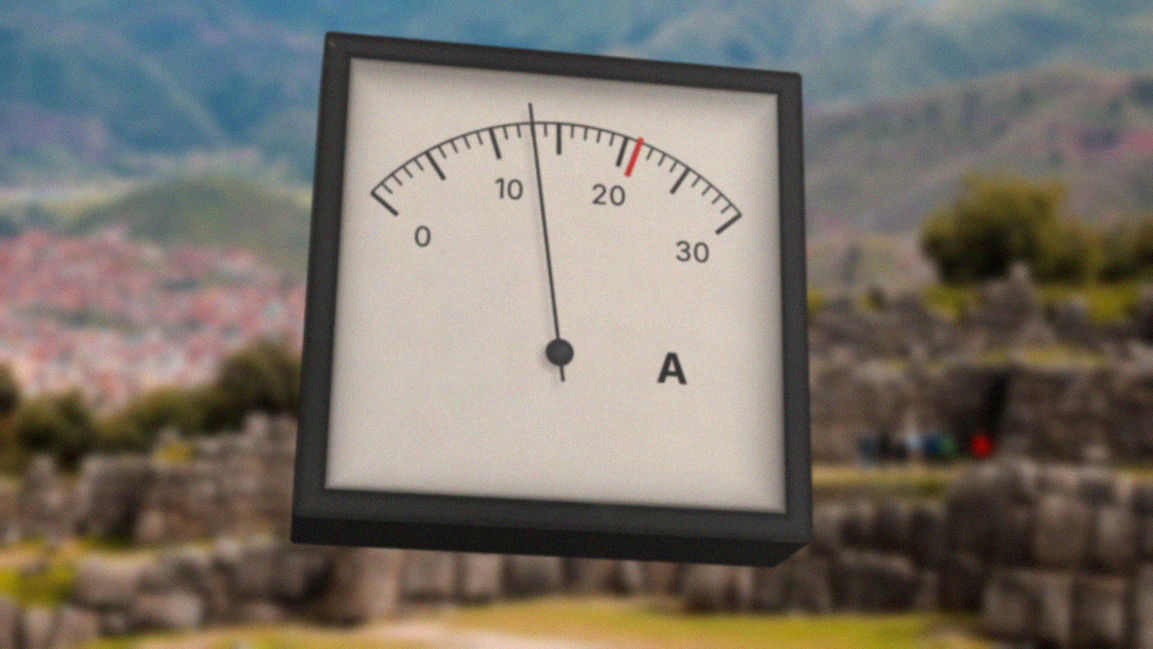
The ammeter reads 13A
